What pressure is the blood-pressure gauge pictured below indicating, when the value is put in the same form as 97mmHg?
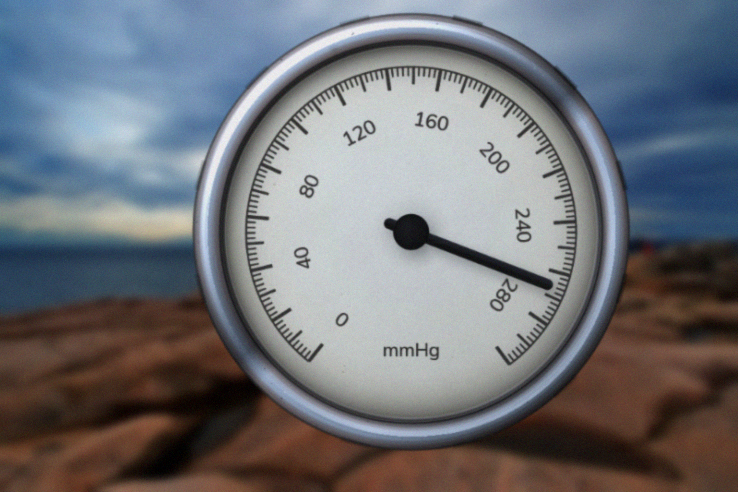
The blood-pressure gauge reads 266mmHg
